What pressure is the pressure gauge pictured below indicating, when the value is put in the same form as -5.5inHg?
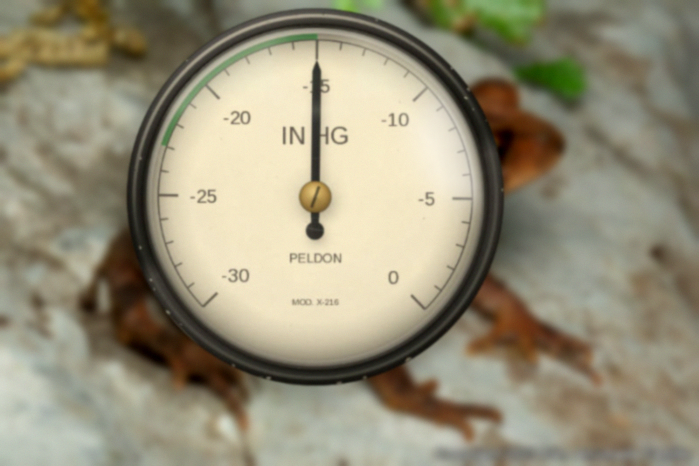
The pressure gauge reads -15inHg
